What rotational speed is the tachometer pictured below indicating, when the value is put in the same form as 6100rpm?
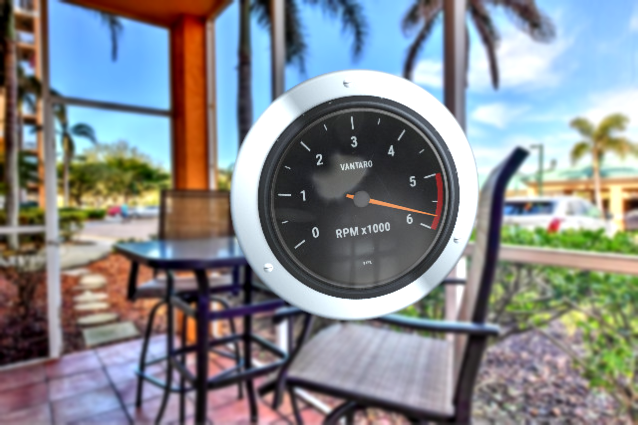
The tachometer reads 5750rpm
